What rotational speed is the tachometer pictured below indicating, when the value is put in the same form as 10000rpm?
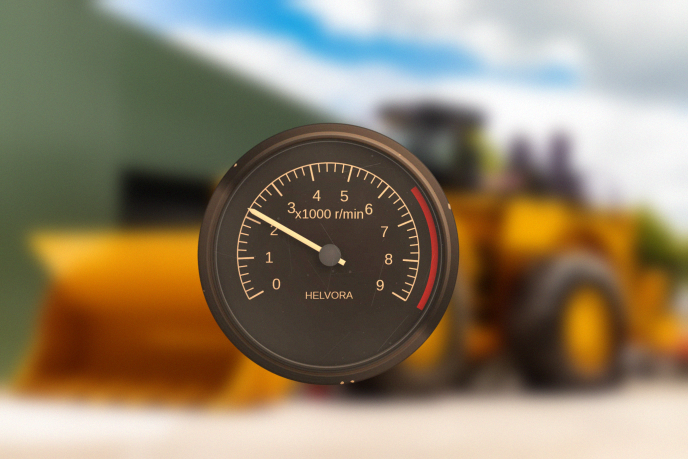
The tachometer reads 2200rpm
